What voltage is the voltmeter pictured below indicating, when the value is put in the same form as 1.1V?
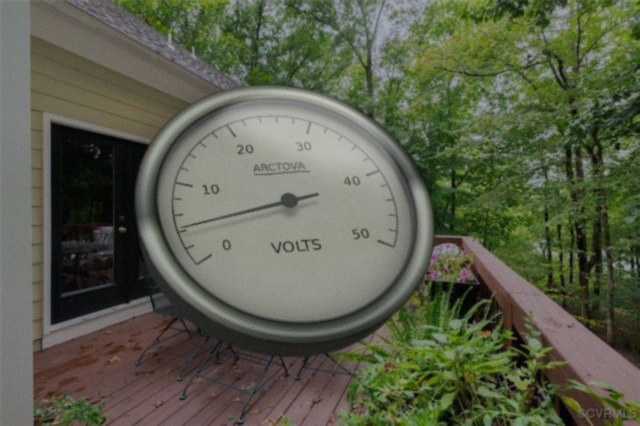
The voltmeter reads 4V
